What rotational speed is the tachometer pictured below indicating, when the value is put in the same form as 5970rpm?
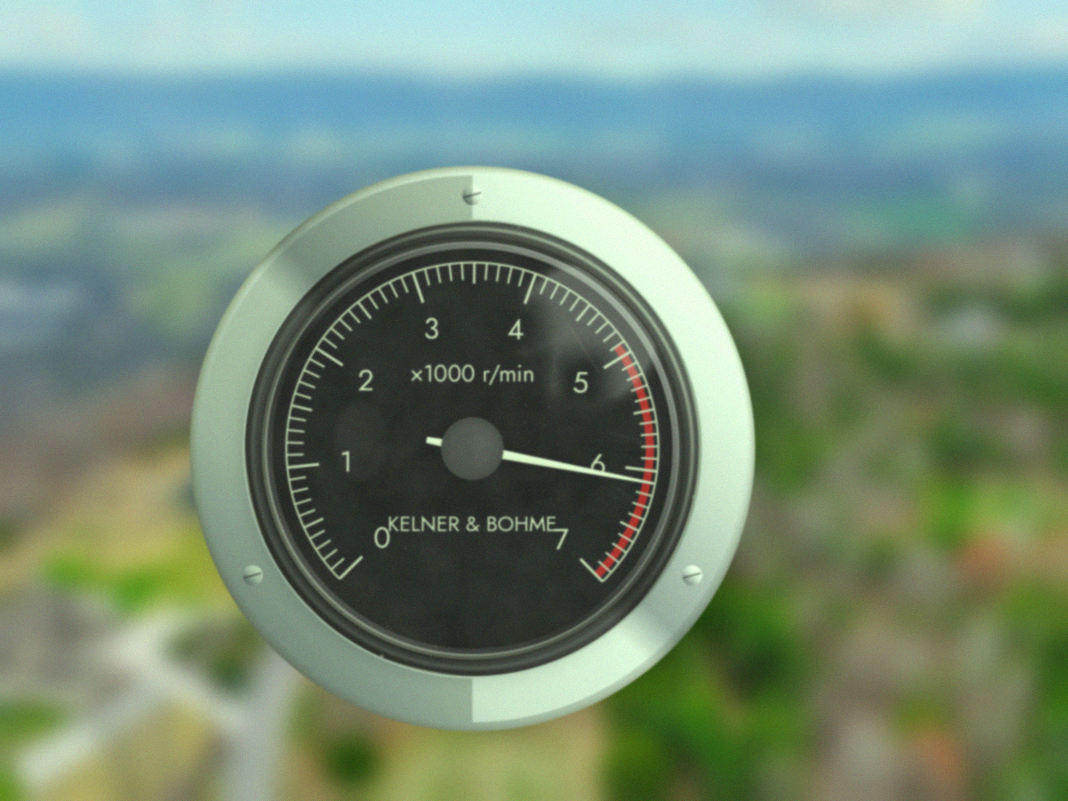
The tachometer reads 6100rpm
